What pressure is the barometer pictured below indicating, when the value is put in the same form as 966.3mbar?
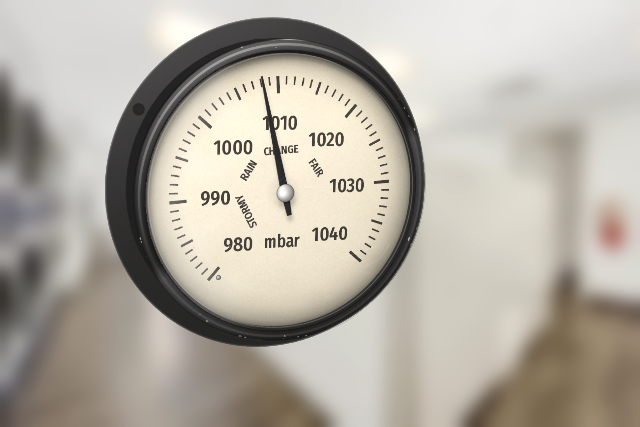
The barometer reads 1008mbar
